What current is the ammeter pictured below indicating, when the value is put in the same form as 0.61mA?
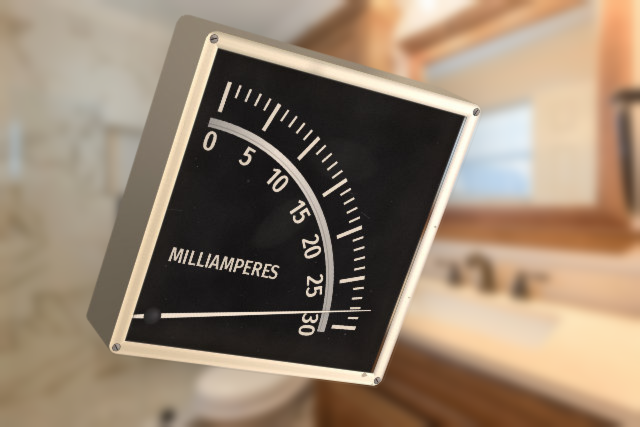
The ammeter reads 28mA
